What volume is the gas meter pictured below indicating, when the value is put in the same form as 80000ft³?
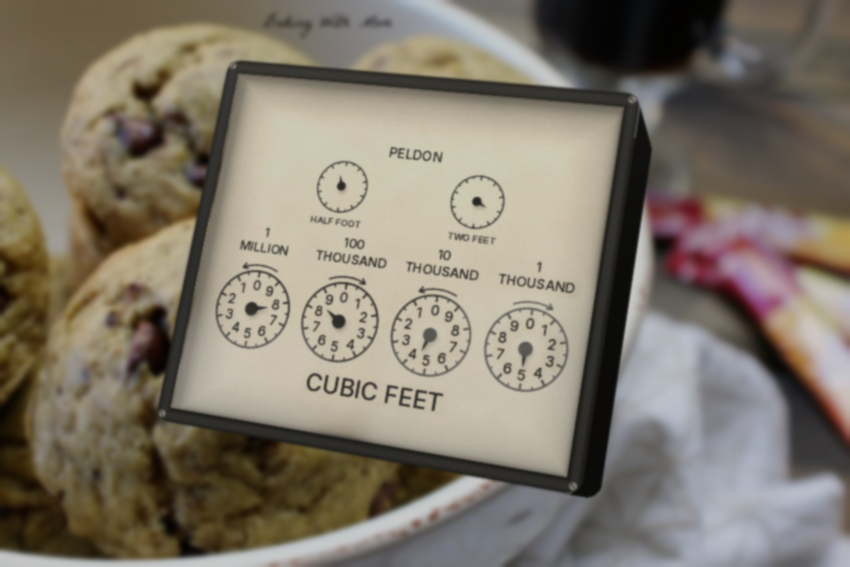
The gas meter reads 784500ft³
